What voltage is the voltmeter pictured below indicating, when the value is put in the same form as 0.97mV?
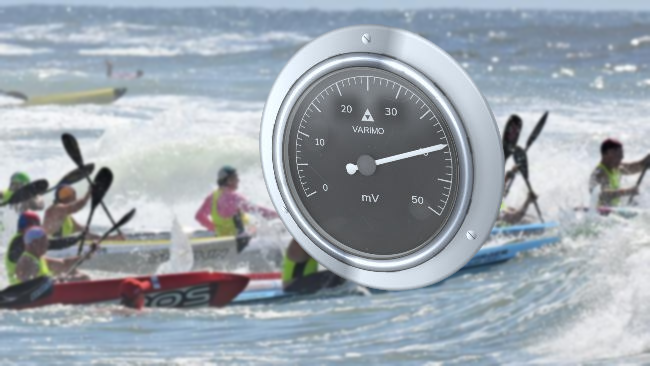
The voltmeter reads 40mV
